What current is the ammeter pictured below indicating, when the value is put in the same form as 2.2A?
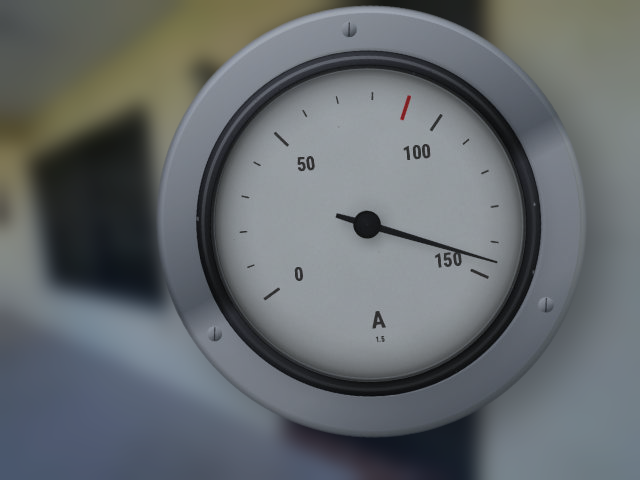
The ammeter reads 145A
